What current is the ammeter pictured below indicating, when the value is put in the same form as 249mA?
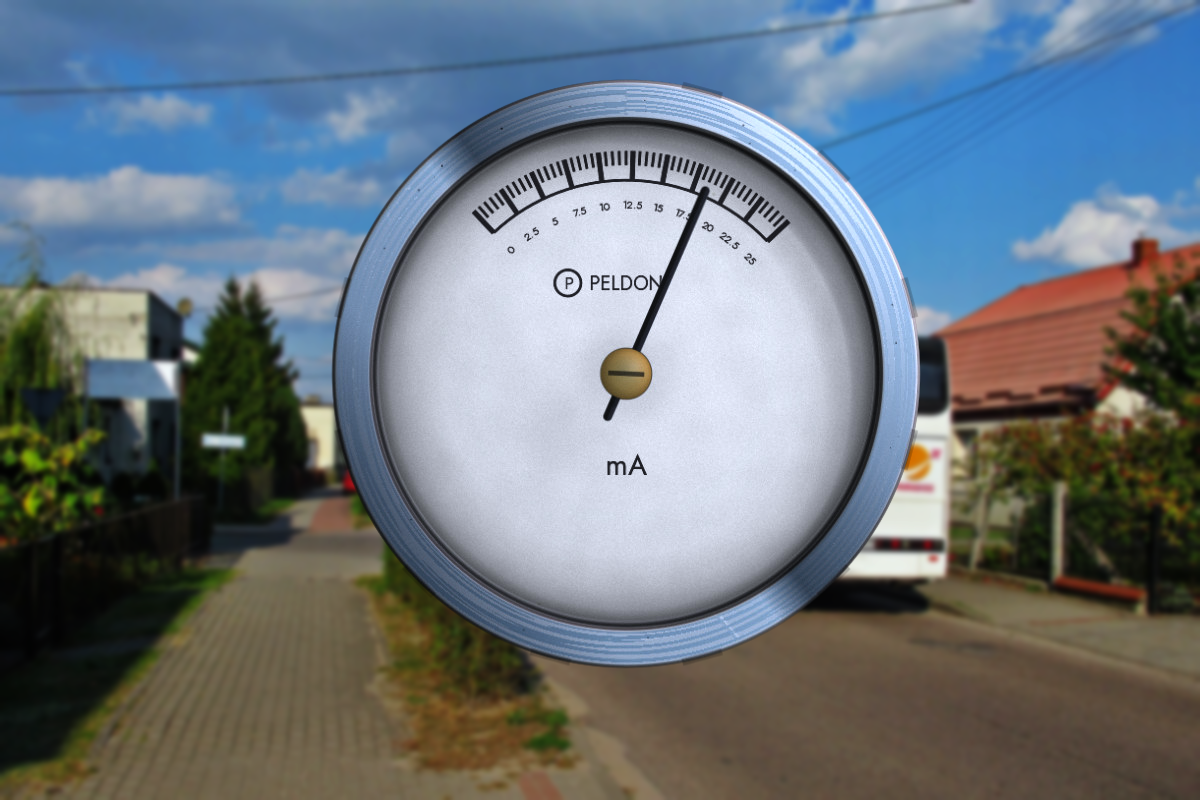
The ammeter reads 18.5mA
